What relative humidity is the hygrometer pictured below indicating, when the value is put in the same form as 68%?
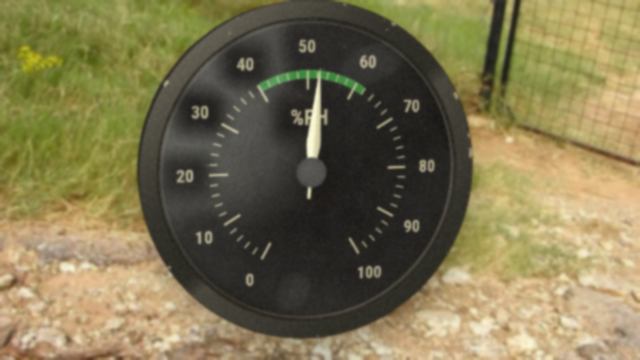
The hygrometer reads 52%
